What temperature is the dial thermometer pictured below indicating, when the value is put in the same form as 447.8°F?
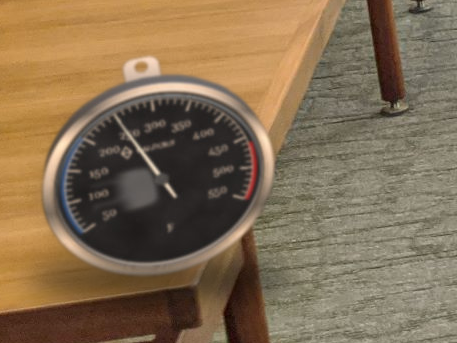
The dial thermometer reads 250°F
